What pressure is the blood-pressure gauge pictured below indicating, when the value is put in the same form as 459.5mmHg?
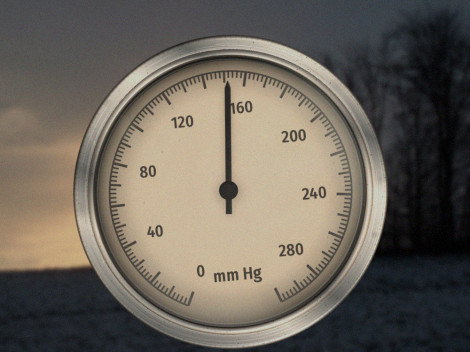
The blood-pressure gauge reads 152mmHg
